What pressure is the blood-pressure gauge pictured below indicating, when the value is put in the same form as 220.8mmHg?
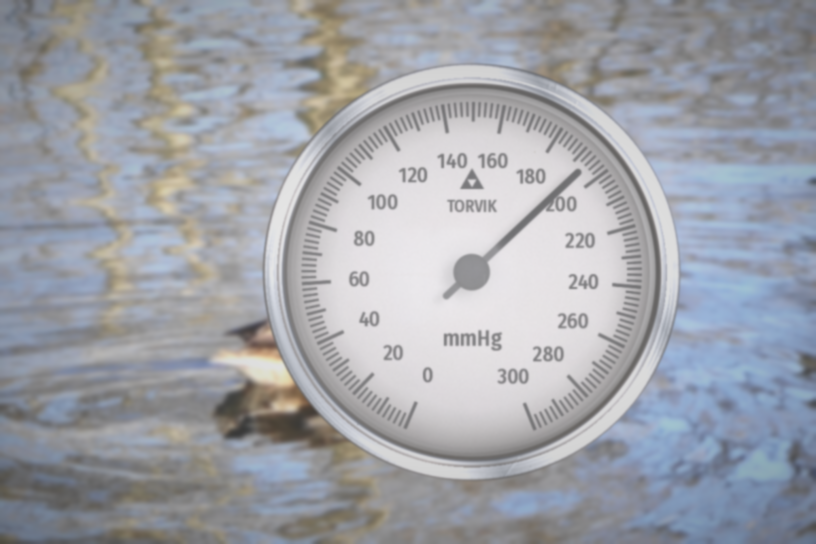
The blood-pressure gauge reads 194mmHg
